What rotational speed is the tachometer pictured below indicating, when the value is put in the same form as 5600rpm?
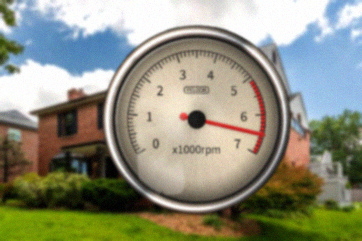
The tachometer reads 6500rpm
